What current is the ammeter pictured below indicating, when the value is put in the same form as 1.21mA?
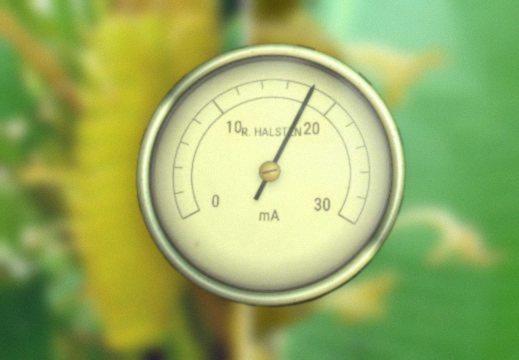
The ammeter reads 18mA
